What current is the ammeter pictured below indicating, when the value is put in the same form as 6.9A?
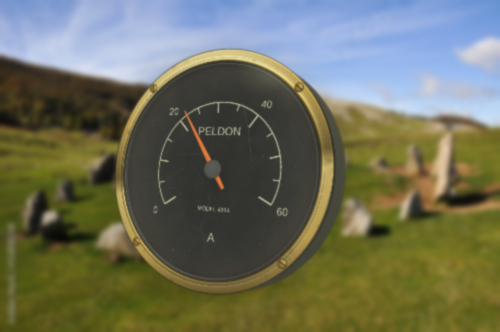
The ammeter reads 22.5A
